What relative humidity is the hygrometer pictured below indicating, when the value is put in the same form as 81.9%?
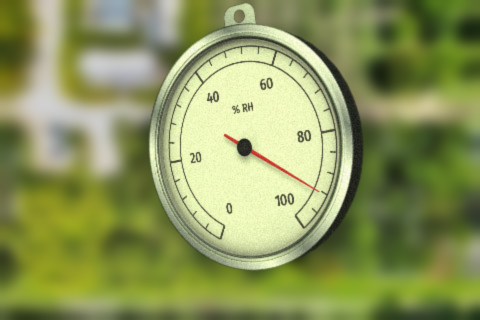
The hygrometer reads 92%
